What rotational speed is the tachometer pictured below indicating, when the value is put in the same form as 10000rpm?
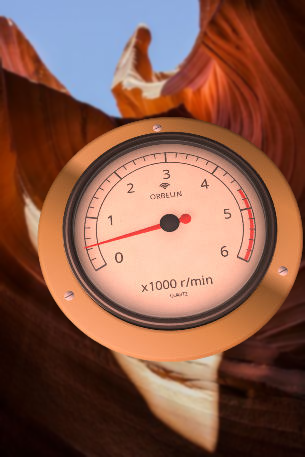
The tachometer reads 400rpm
